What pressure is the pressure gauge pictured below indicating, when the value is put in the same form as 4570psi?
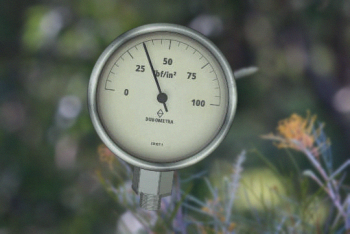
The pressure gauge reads 35psi
